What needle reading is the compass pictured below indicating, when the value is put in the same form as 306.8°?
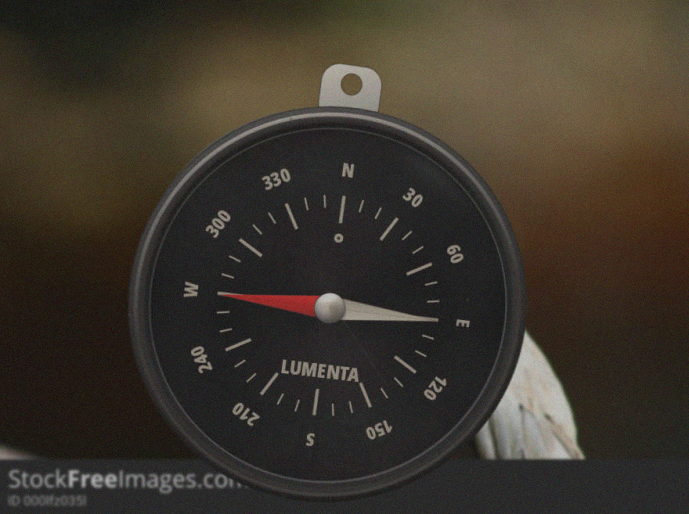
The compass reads 270°
